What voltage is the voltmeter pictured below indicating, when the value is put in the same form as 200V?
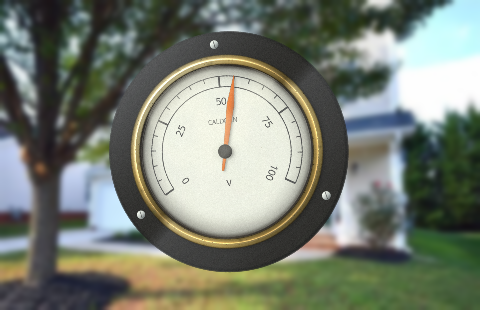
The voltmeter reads 55V
